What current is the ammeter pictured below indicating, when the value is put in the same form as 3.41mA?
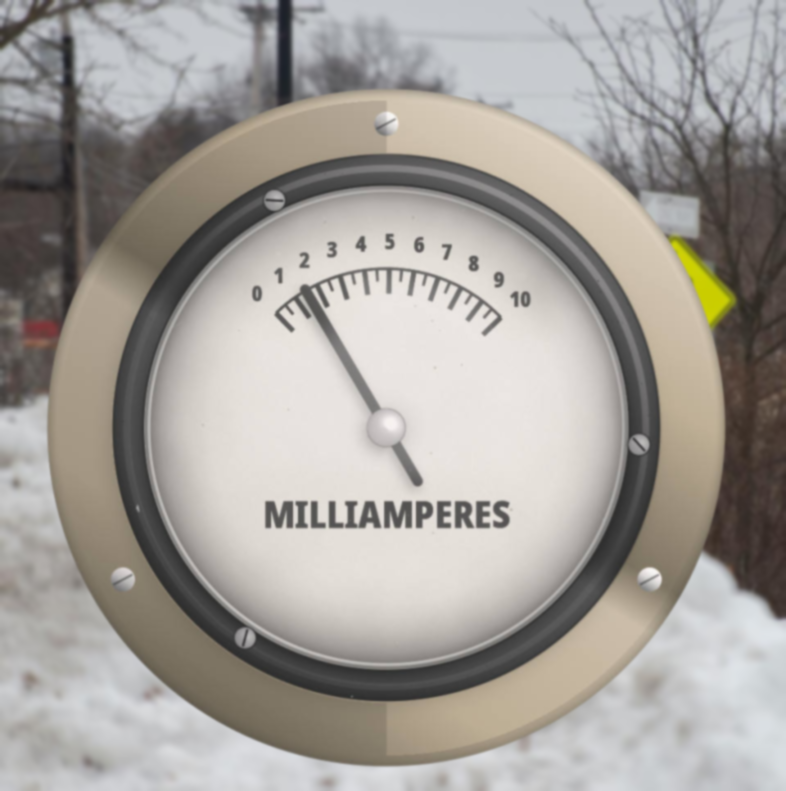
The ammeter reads 1.5mA
